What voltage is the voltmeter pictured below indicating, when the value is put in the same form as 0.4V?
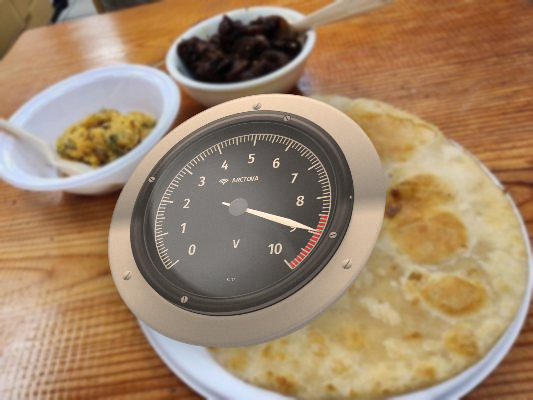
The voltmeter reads 9V
